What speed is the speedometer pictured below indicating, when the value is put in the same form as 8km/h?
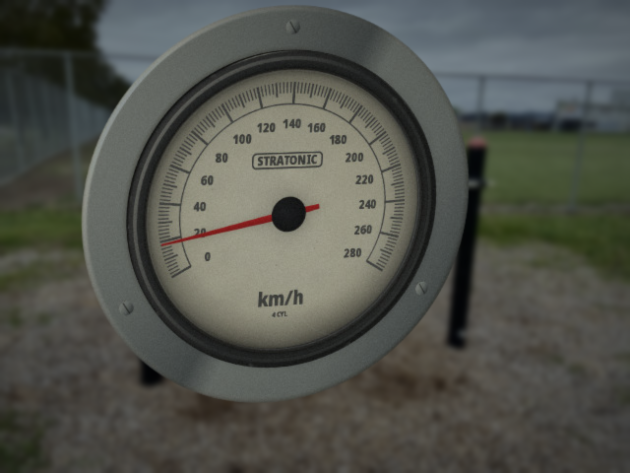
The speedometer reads 20km/h
